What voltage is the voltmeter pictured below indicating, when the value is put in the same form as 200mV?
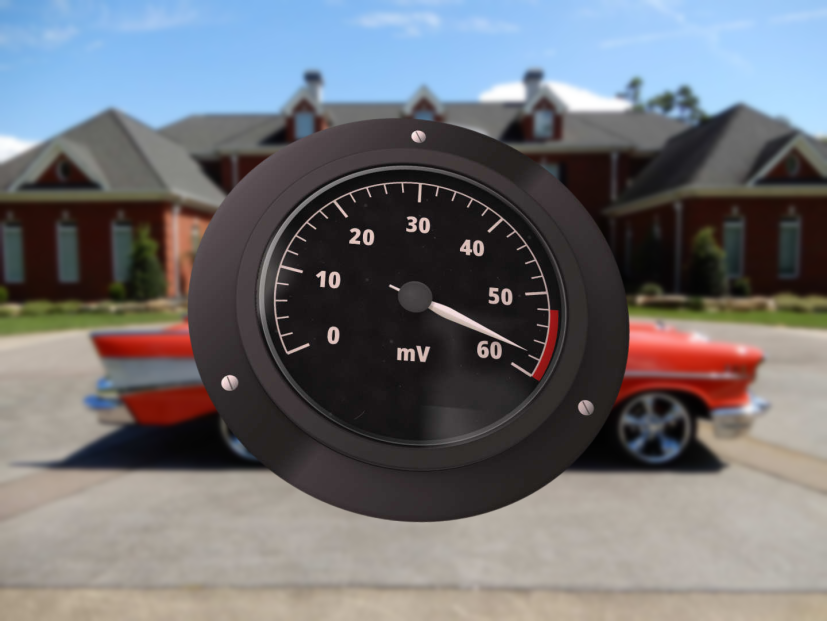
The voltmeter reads 58mV
